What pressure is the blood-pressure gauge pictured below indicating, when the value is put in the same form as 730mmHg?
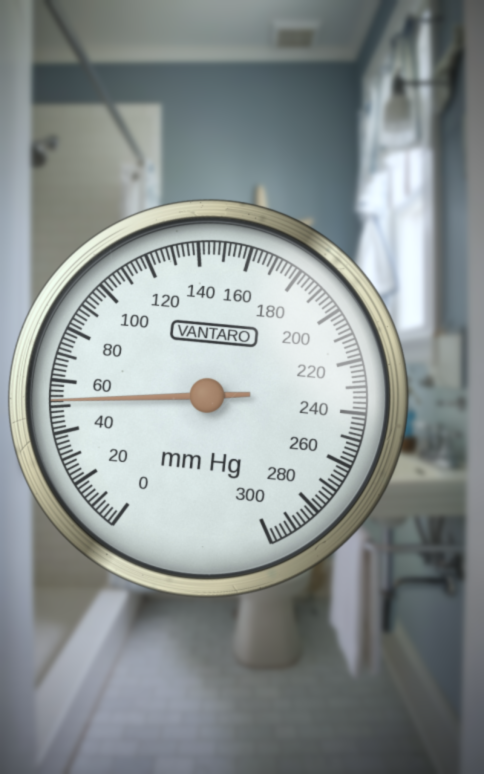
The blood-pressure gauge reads 52mmHg
